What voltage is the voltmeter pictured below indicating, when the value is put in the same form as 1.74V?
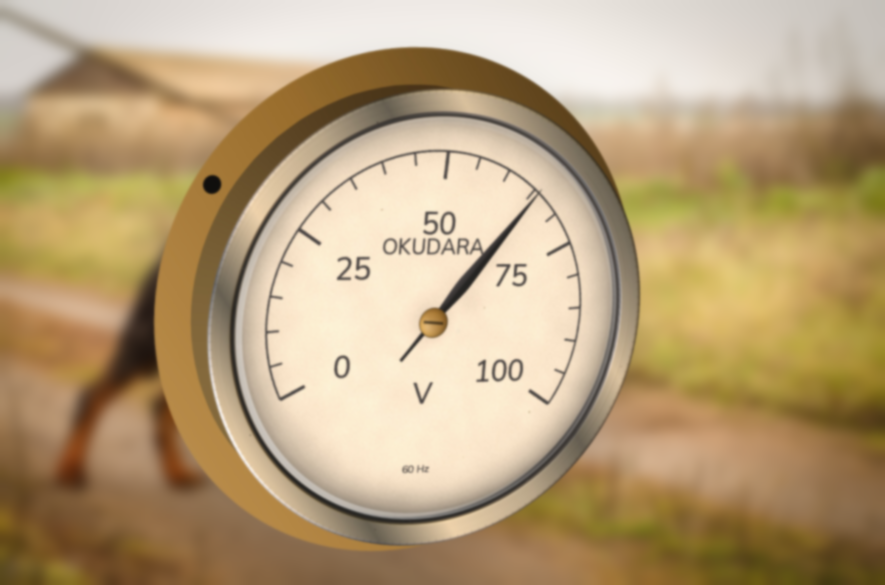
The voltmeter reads 65V
